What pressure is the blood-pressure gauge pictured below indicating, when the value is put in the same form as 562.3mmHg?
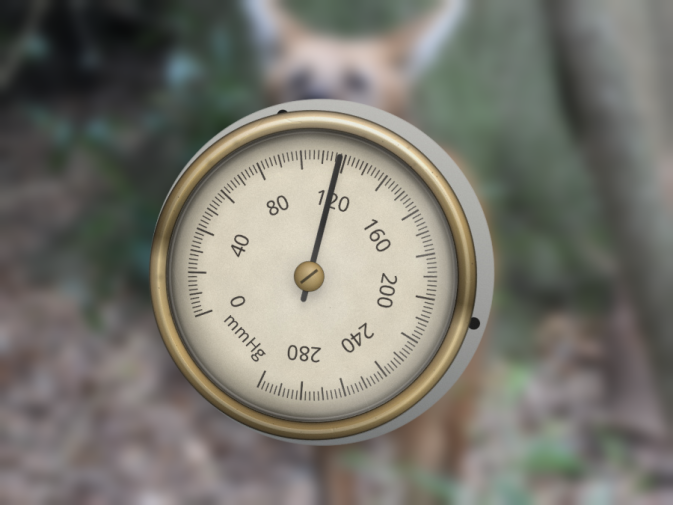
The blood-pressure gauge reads 118mmHg
